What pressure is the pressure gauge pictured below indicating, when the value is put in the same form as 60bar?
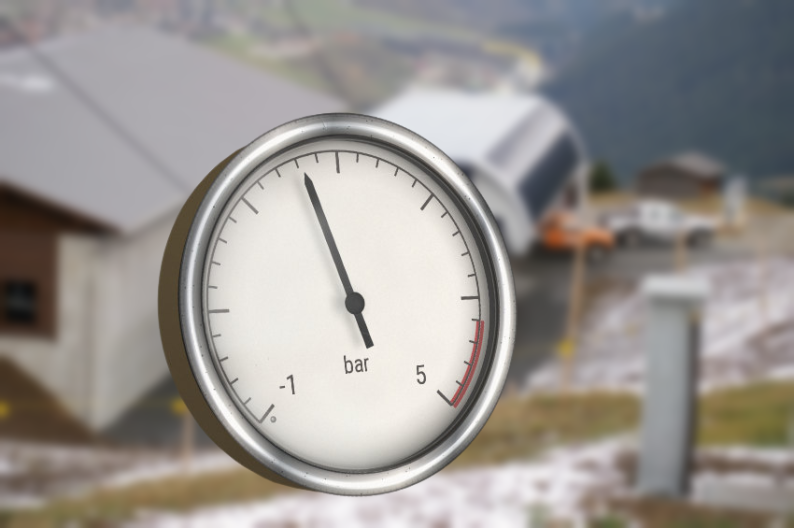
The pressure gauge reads 1.6bar
